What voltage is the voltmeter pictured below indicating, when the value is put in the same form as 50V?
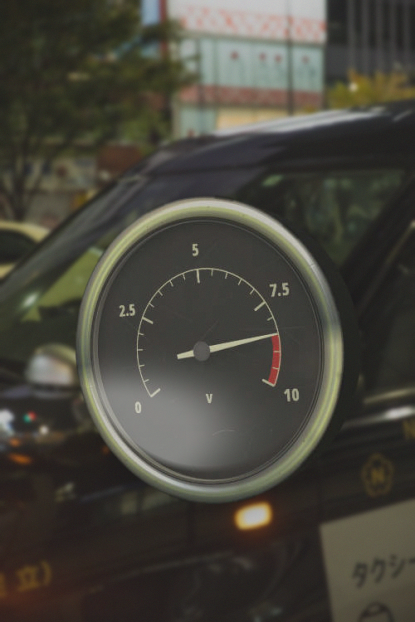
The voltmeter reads 8.5V
